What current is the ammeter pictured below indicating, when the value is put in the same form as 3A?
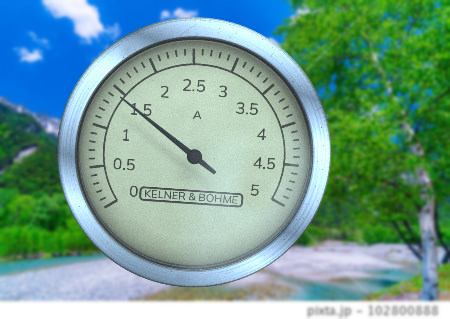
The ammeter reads 1.45A
